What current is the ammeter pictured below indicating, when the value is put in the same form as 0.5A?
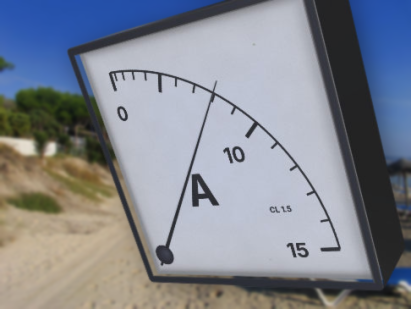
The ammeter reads 8A
